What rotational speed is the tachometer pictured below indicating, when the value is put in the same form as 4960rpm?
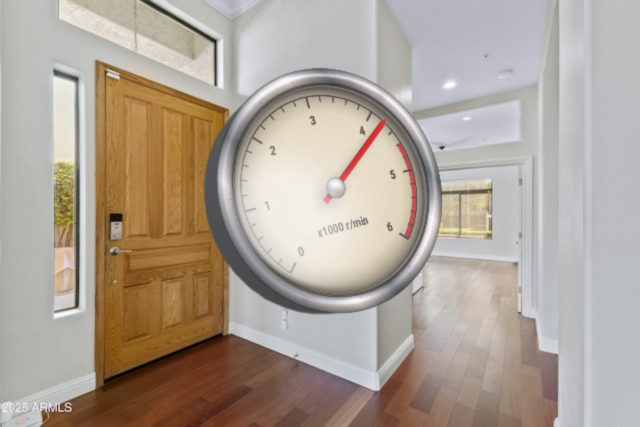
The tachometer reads 4200rpm
